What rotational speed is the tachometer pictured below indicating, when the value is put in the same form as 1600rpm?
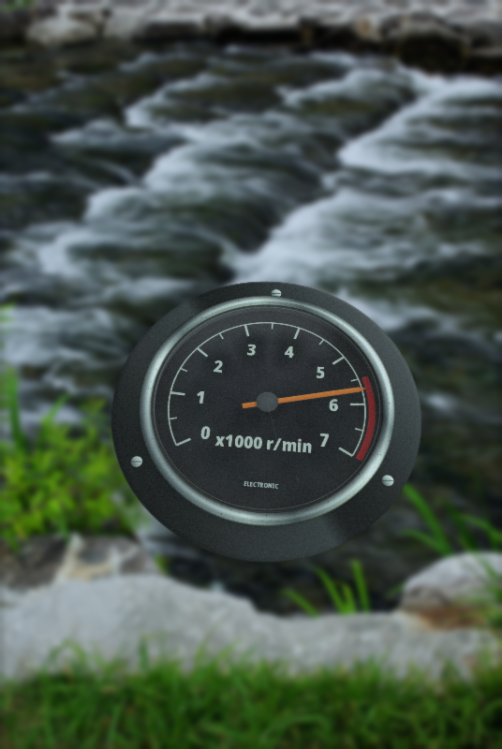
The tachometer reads 5750rpm
